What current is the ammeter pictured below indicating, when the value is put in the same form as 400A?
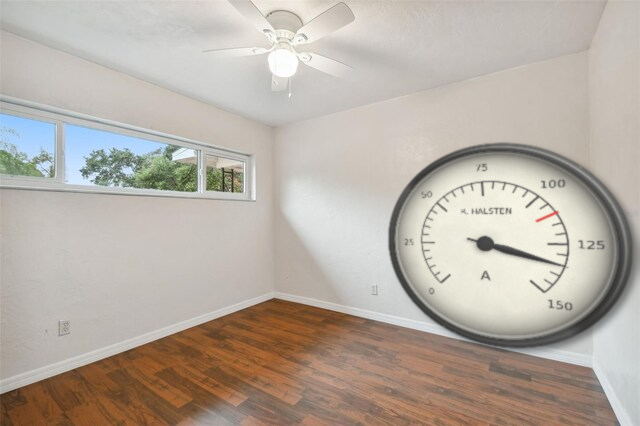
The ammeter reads 135A
